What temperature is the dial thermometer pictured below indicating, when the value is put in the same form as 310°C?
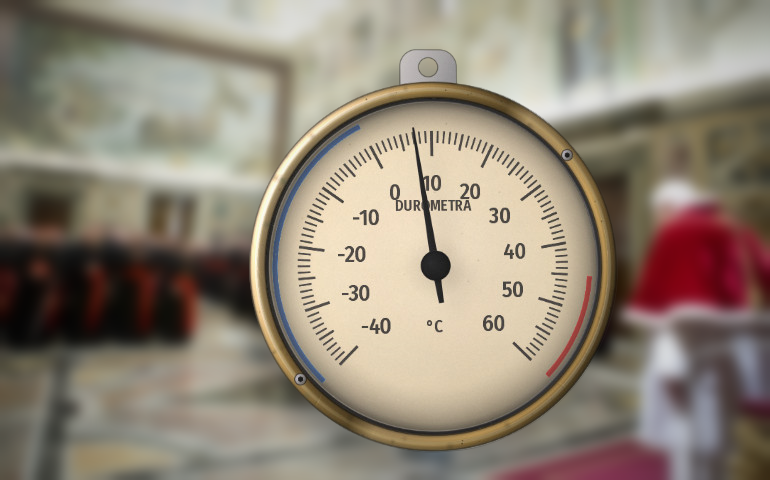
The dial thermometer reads 7°C
